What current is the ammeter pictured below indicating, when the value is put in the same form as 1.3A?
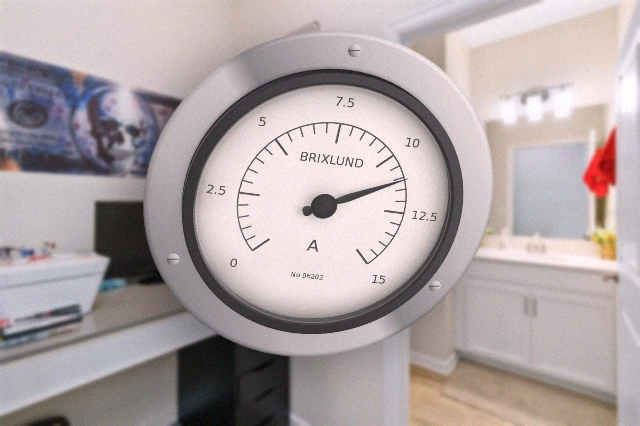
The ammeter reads 11A
